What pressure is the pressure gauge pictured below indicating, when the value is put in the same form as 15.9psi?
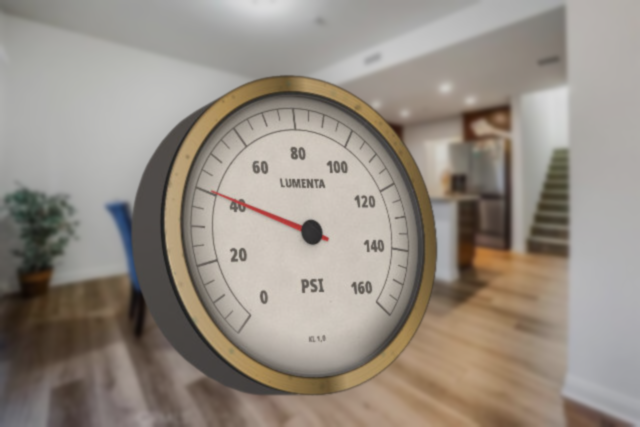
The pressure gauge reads 40psi
